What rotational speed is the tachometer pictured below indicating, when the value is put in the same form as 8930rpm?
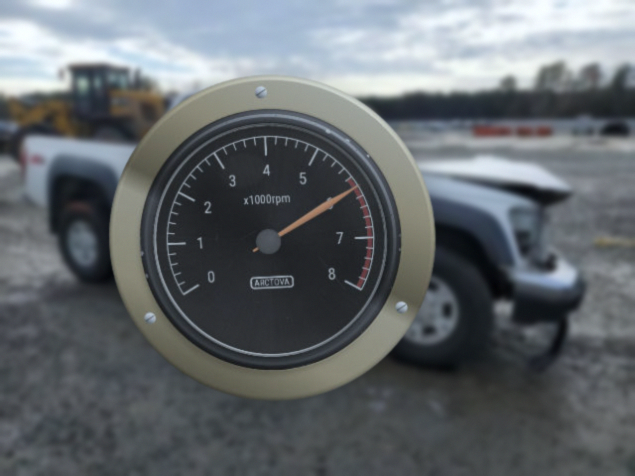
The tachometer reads 6000rpm
